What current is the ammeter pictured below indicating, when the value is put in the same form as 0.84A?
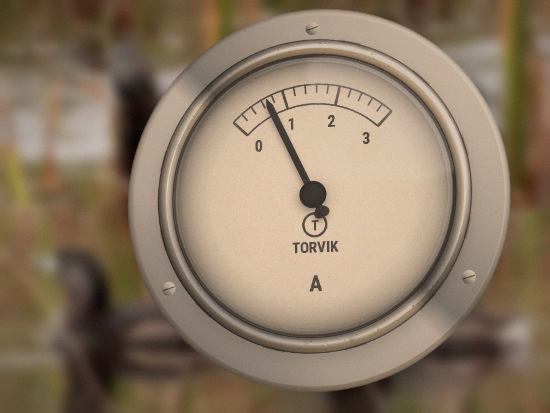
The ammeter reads 0.7A
